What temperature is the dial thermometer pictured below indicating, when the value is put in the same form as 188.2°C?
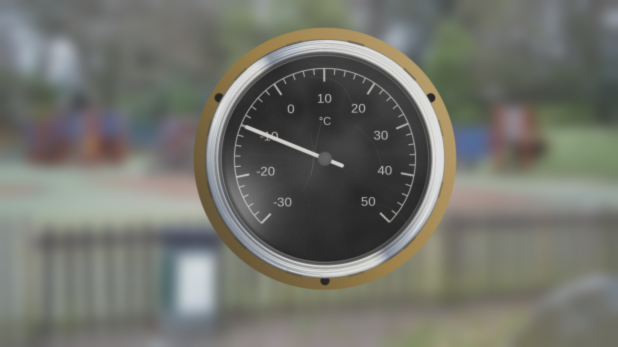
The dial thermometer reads -10°C
